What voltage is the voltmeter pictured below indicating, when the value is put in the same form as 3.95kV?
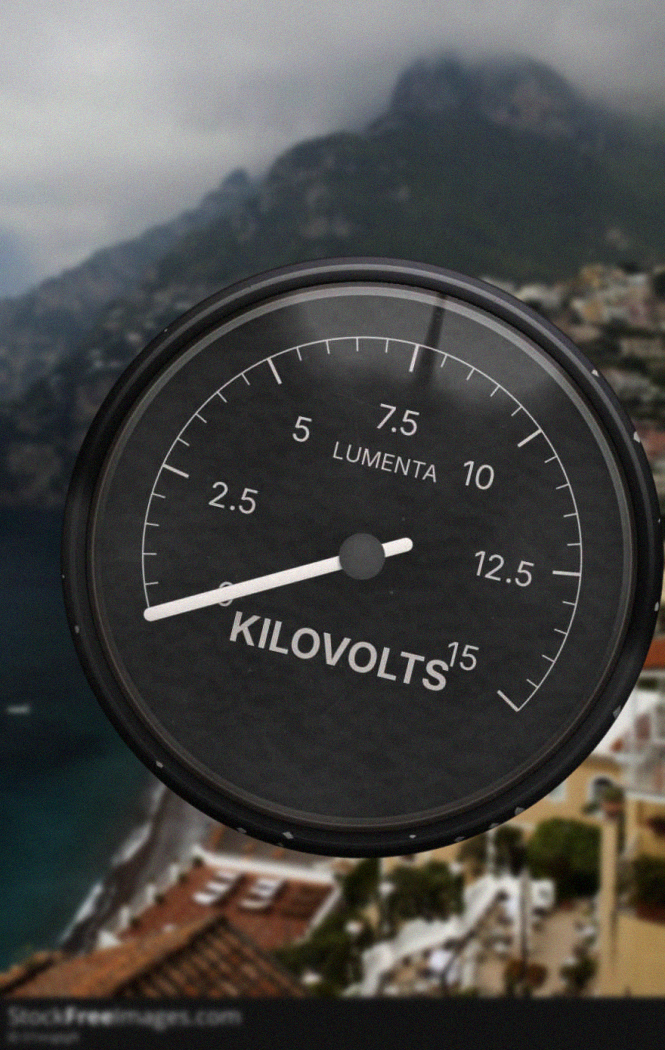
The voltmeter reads 0kV
